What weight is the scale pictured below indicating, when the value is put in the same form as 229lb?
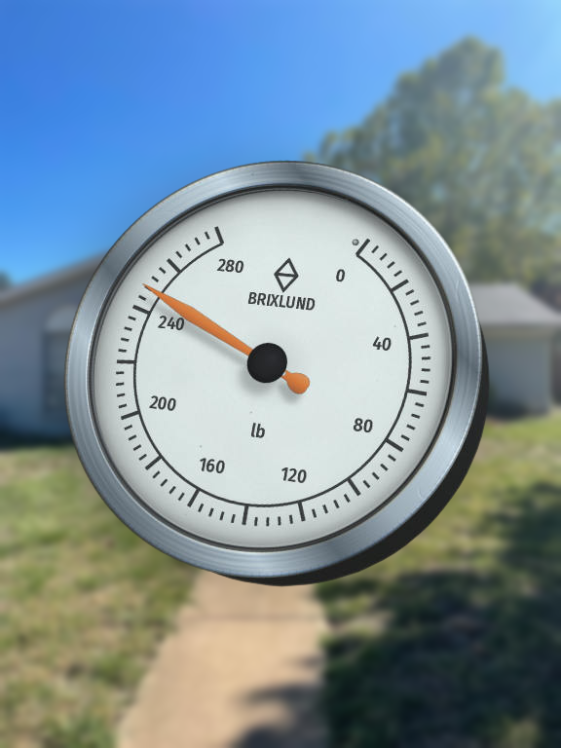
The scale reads 248lb
